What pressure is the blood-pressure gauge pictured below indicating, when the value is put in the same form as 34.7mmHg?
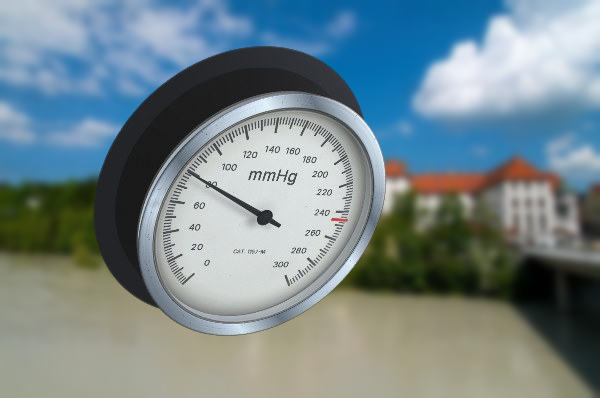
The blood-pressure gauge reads 80mmHg
